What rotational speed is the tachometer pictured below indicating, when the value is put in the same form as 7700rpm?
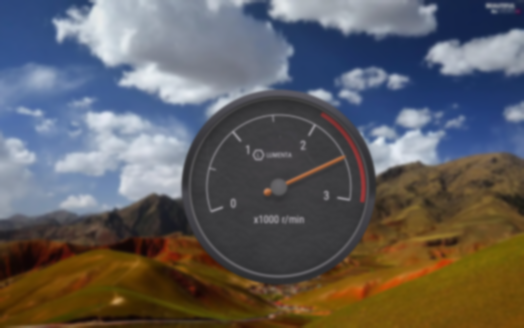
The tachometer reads 2500rpm
